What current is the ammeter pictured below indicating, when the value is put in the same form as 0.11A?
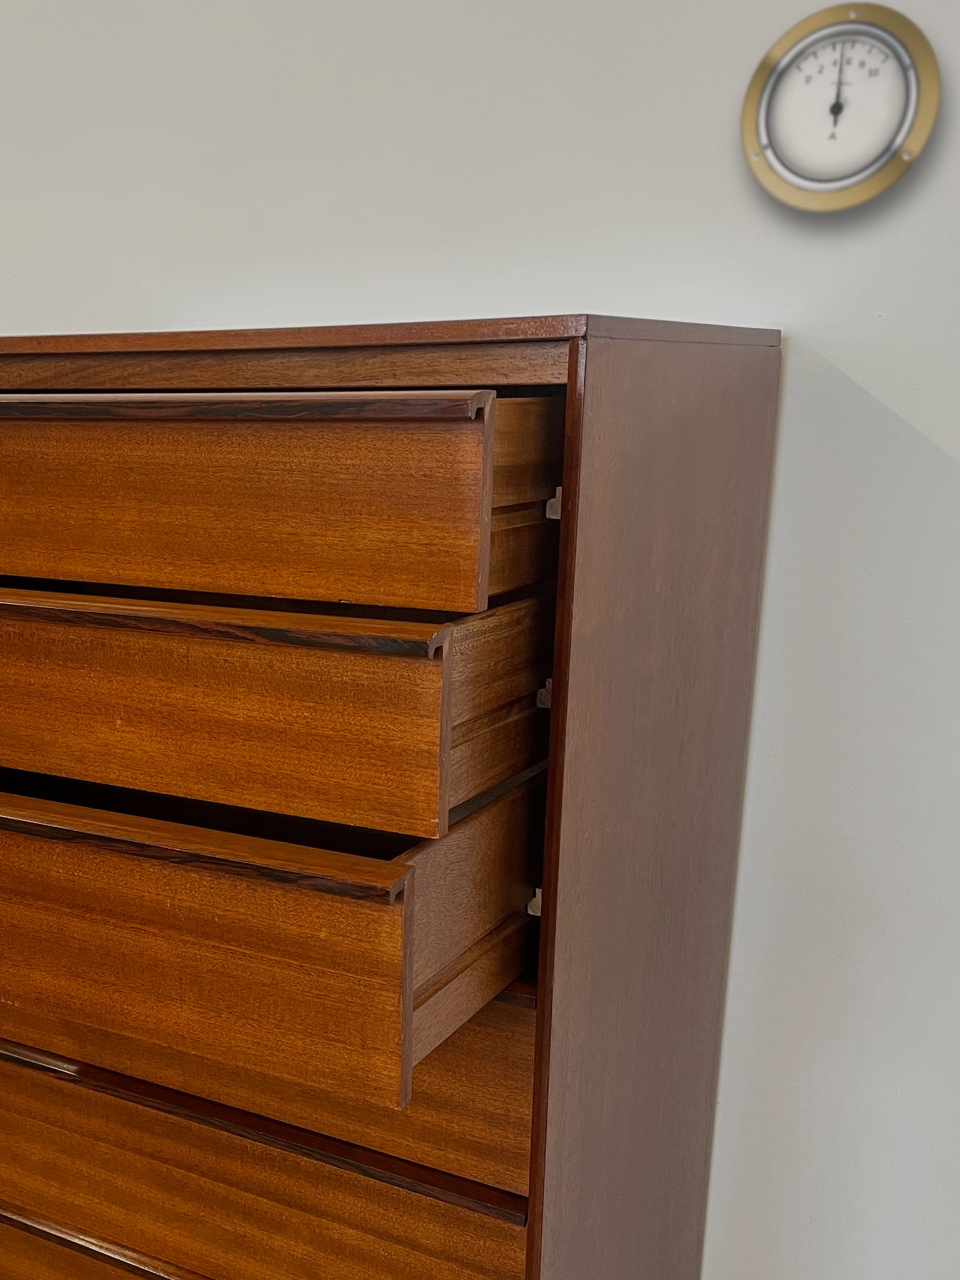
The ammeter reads 5A
